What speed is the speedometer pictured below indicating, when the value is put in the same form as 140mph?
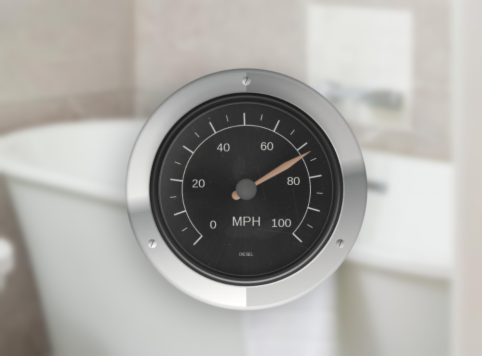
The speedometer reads 72.5mph
